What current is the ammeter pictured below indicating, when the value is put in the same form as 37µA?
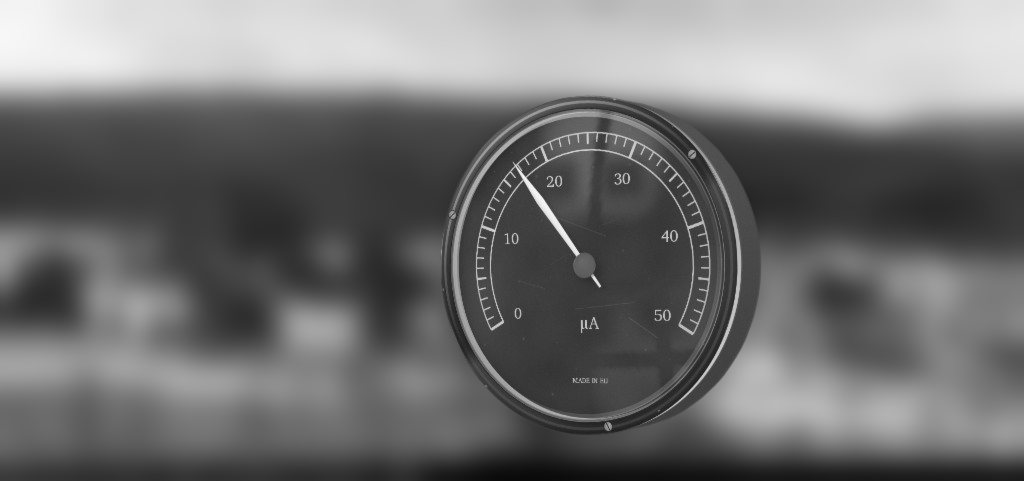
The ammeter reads 17µA
